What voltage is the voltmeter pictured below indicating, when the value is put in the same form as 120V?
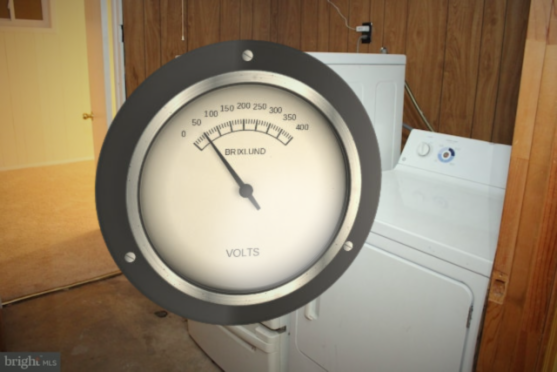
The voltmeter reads 50V
